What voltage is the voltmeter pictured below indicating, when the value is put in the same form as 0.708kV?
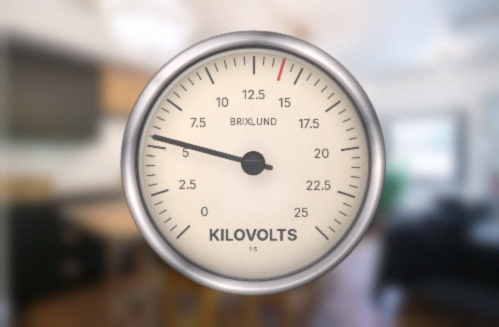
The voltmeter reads 5.5kV
